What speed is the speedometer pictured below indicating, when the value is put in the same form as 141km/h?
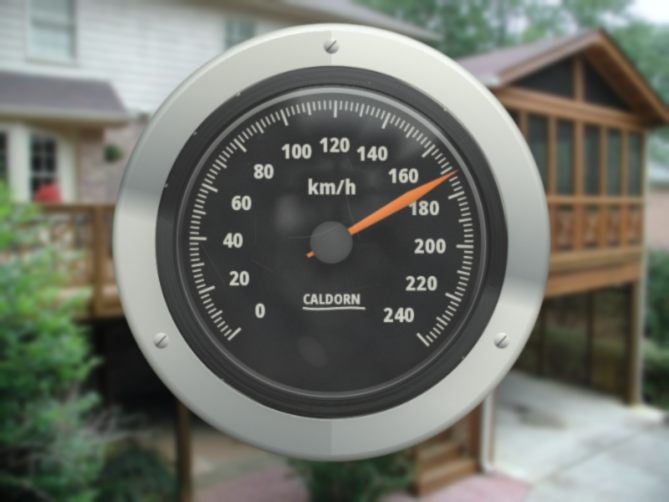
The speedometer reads 172km/h
